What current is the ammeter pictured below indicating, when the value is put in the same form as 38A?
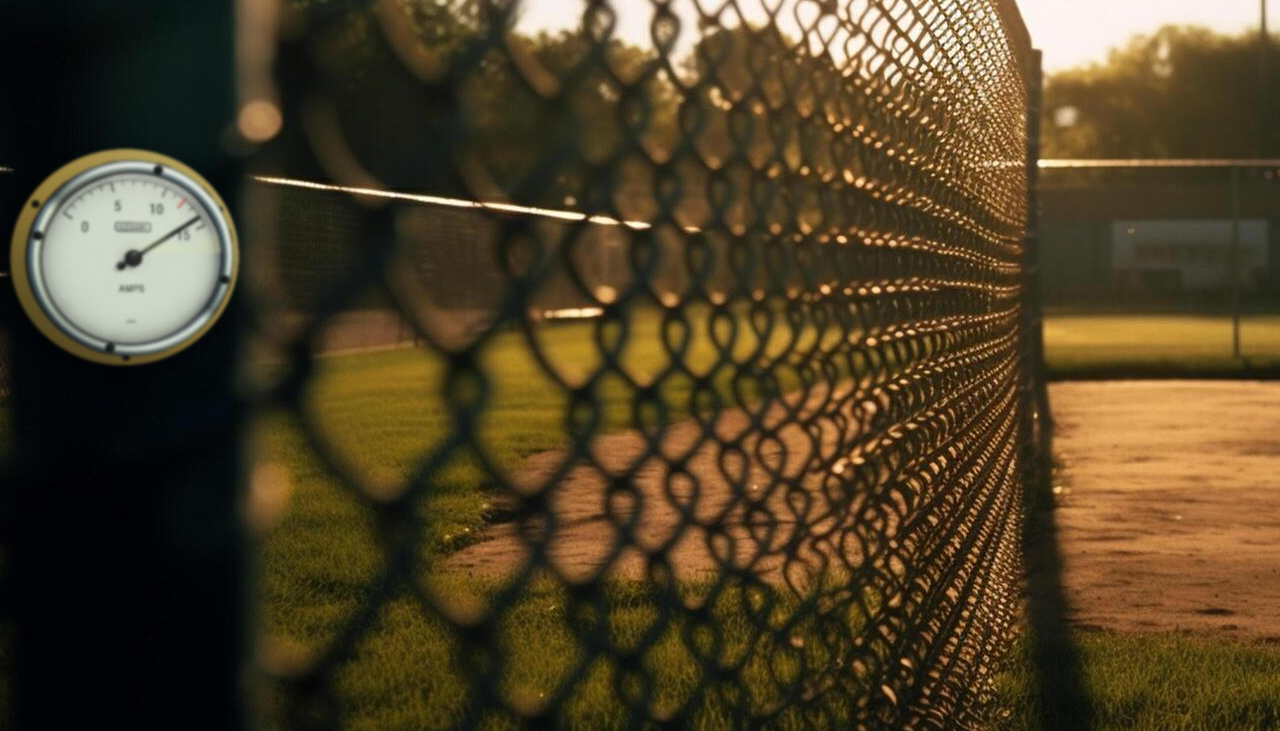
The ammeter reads 14A
